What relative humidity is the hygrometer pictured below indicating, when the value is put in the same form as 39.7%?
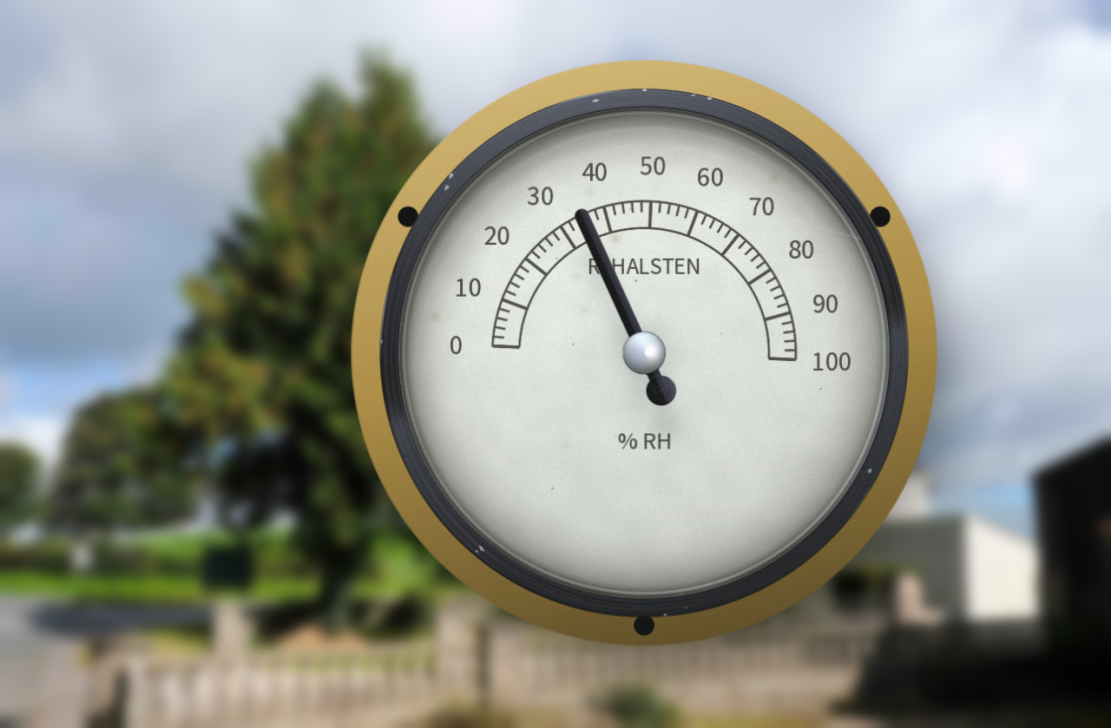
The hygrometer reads 35%
